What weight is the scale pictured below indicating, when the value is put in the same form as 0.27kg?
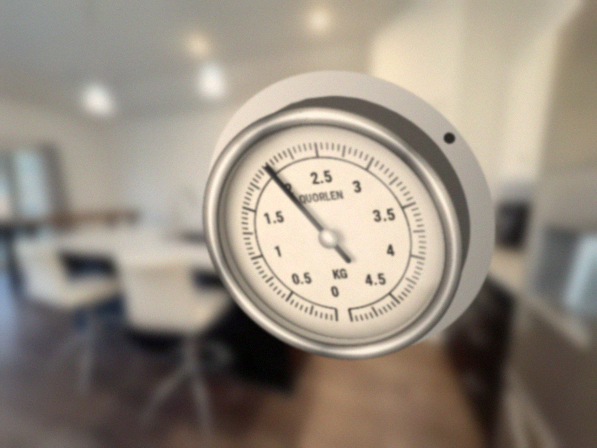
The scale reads 2kg
